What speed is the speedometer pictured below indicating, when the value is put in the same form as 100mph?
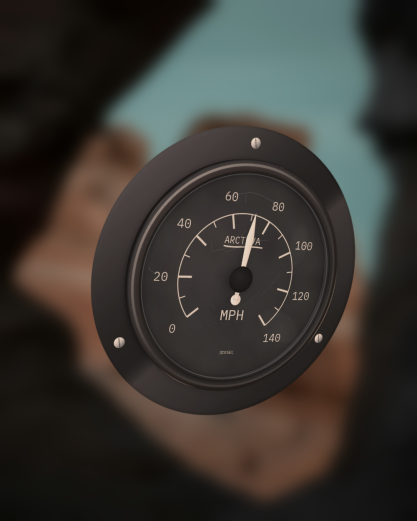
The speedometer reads 70mph
